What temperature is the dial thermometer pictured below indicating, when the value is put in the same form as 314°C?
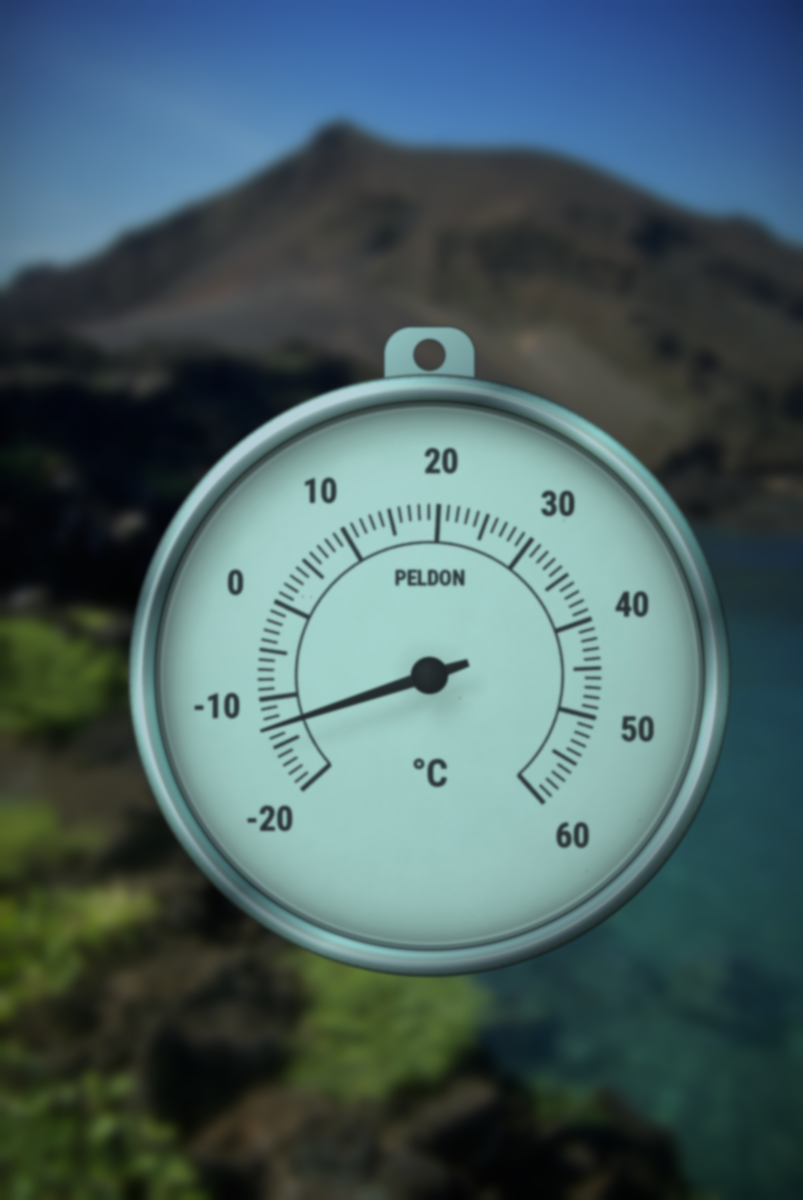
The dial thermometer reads -13°C
